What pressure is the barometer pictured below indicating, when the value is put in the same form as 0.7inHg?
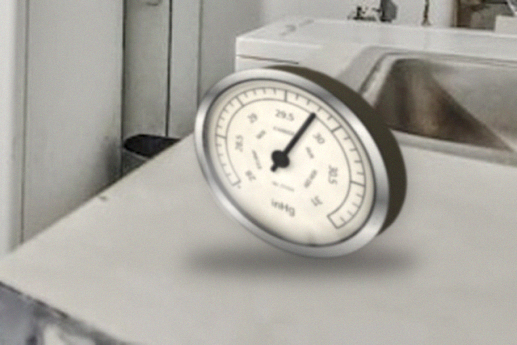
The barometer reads 29.8inHg
